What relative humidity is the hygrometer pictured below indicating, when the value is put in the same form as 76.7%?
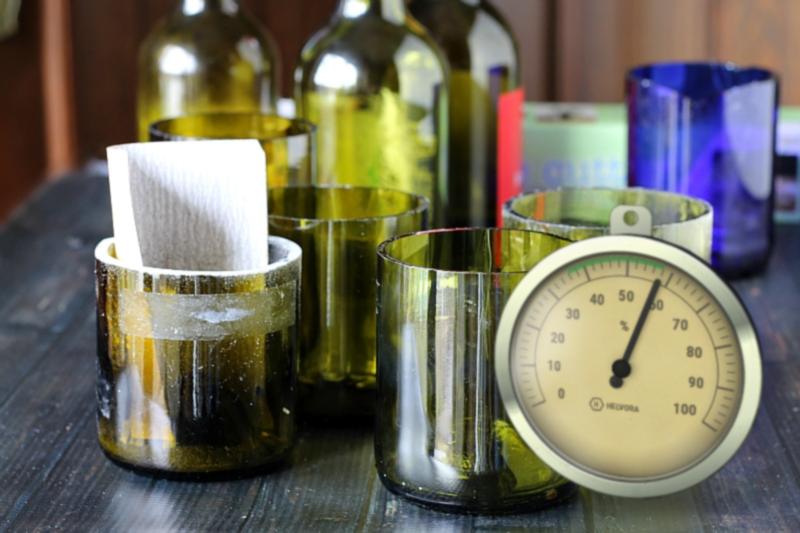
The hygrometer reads 58%
